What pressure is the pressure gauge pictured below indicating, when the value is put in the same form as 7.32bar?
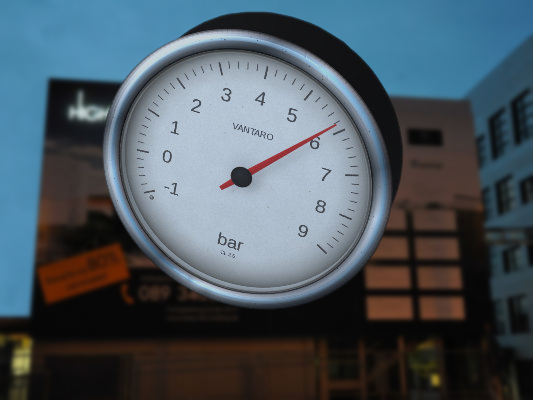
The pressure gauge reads 5.8bar
